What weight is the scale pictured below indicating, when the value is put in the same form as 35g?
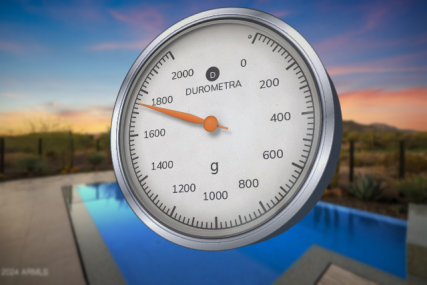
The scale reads 1740g
